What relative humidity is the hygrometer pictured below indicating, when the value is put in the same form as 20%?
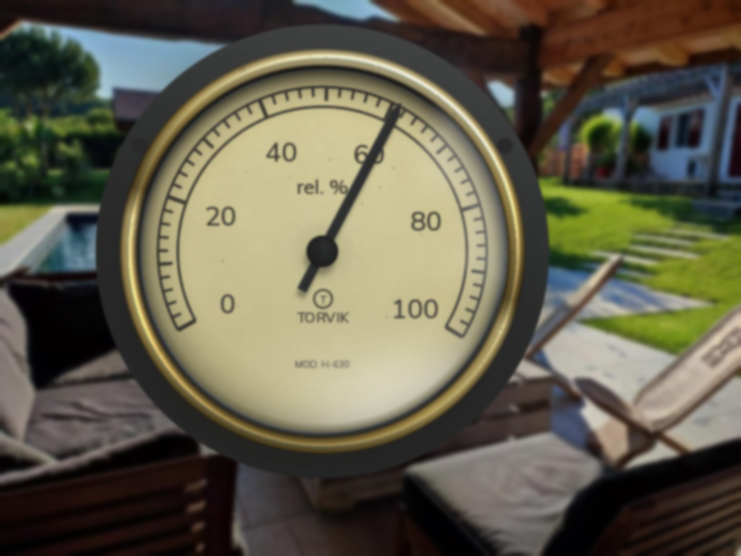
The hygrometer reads 61%
